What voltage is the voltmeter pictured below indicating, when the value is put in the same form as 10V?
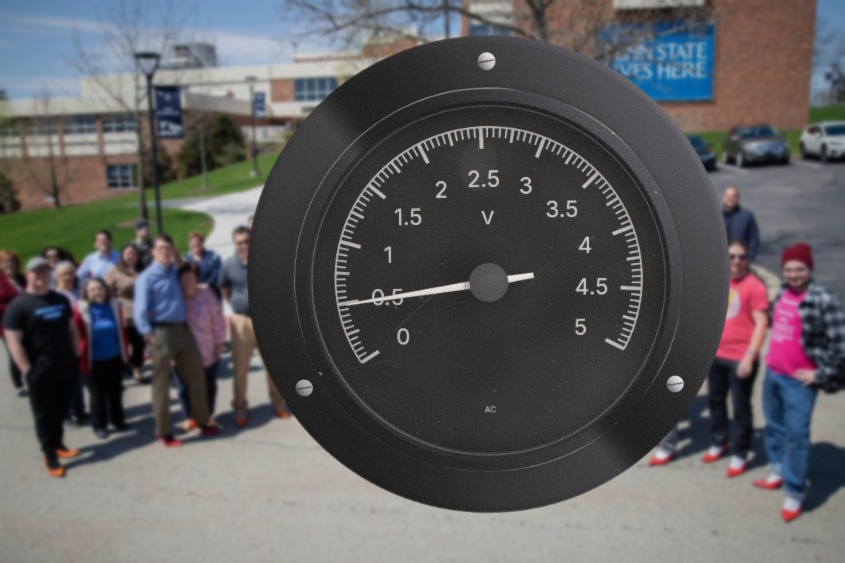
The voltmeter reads 0.5V
